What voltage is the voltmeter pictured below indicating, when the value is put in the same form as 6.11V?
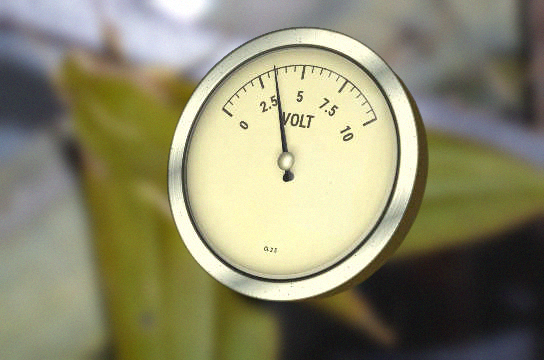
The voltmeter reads 3.5V
